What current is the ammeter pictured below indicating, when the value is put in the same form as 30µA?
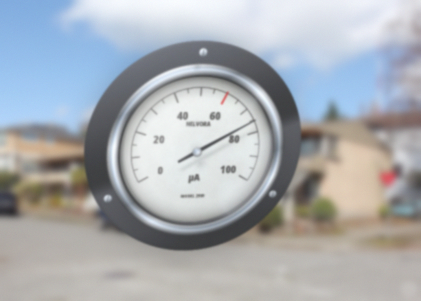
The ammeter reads 75µA
